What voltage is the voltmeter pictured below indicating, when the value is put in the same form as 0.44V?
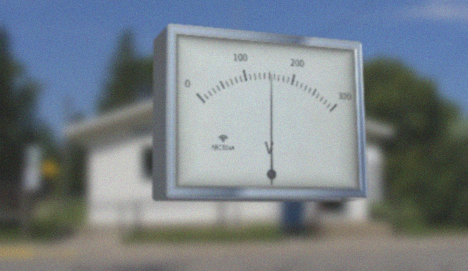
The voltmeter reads 150V
